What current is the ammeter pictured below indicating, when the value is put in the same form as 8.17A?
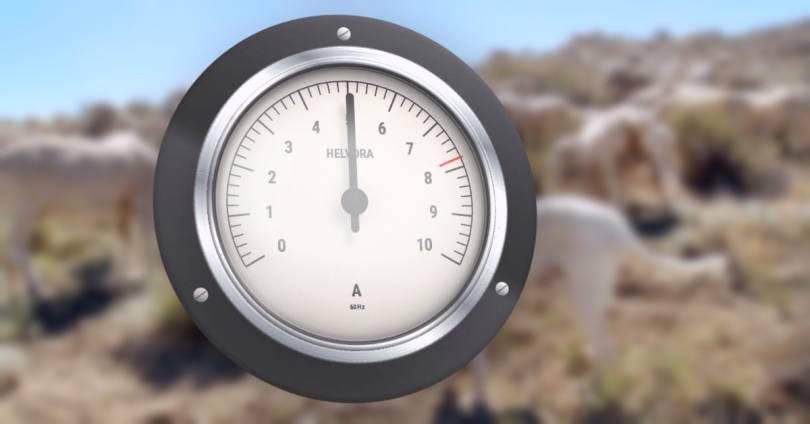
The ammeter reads 5A
